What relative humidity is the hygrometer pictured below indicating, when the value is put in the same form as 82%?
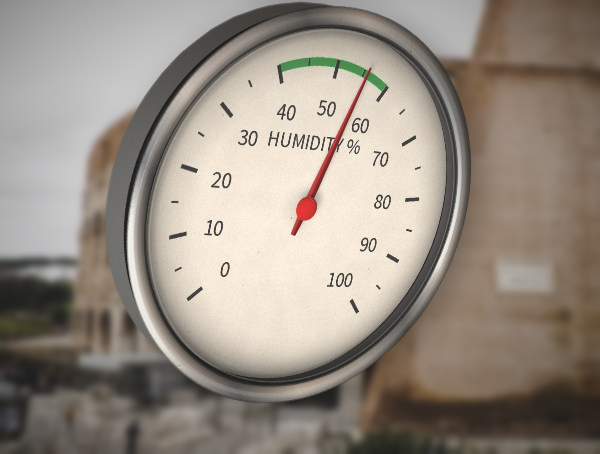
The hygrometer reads 55%
